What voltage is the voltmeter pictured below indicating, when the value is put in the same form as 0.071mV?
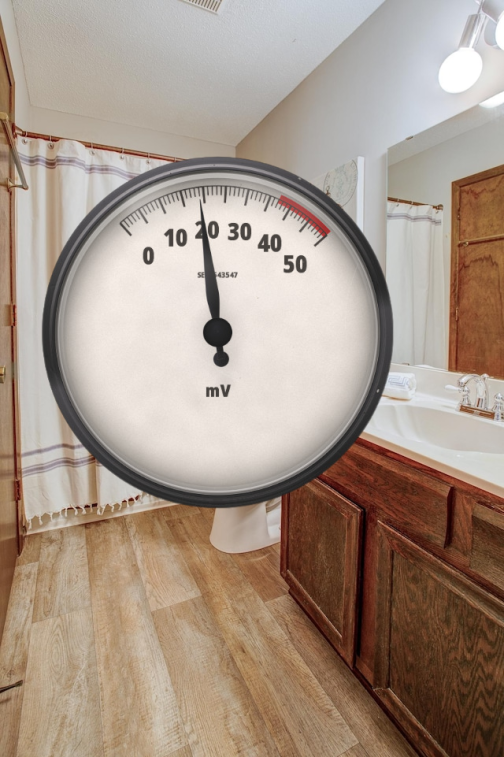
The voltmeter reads 19mV
